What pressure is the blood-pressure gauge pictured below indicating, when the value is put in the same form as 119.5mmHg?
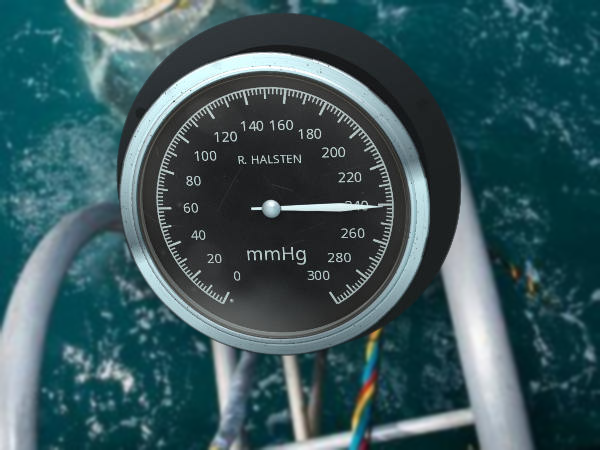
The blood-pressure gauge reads 240mmHg
